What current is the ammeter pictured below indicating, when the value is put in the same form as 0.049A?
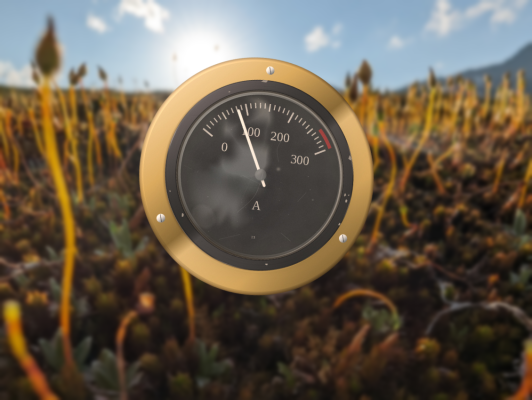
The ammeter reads 80A
